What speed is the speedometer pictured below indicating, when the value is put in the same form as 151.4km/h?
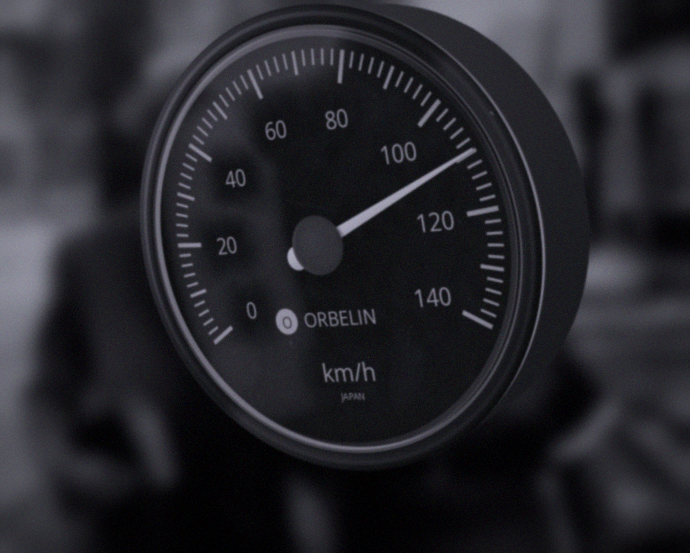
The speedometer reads 110km/h
